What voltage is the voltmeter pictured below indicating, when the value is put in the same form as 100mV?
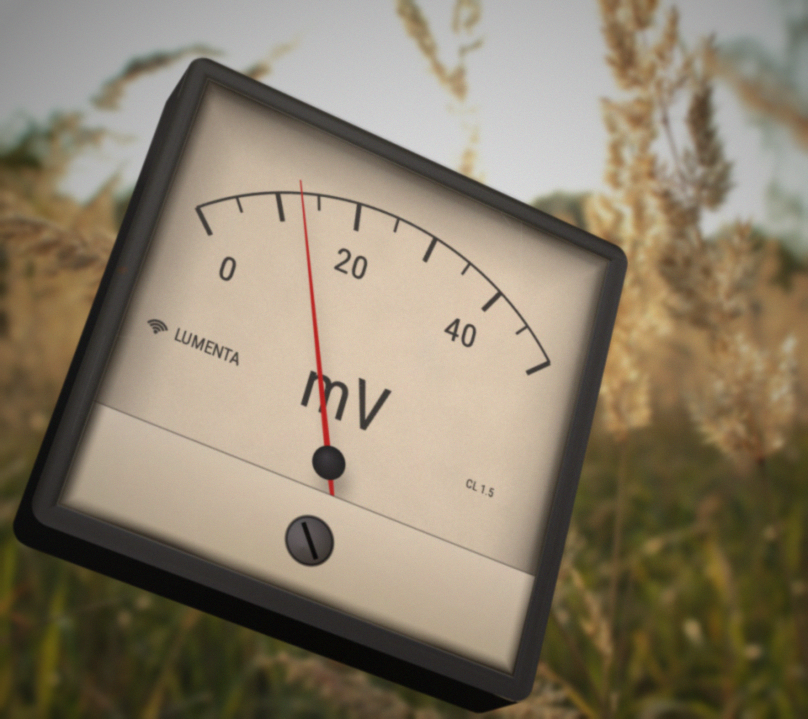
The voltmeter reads 12.5mV
